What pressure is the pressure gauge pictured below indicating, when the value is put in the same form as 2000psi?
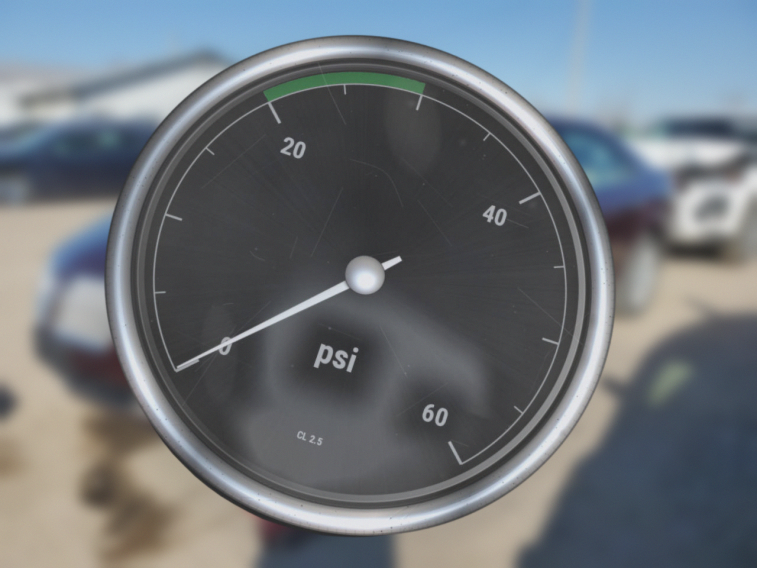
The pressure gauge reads 0psi
